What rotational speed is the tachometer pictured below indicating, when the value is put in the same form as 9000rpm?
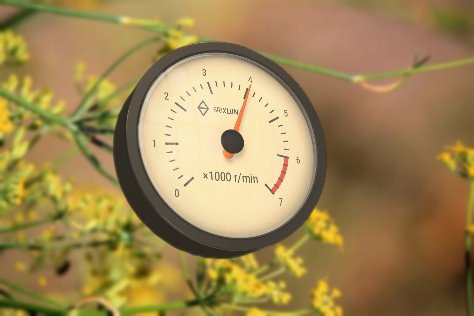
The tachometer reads 4000rpm
